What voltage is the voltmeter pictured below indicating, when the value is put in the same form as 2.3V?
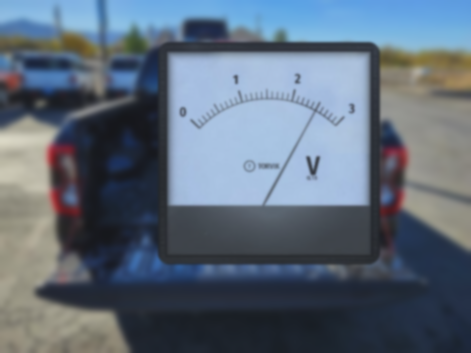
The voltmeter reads 2.5V
